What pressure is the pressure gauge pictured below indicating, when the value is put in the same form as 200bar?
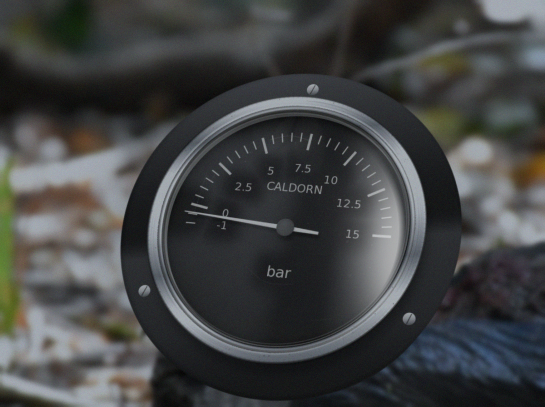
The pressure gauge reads -0.5bar
